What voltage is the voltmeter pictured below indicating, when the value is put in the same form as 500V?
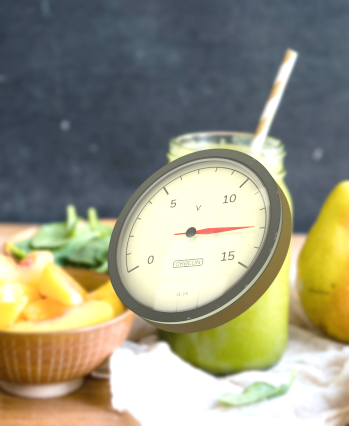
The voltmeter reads 13V
